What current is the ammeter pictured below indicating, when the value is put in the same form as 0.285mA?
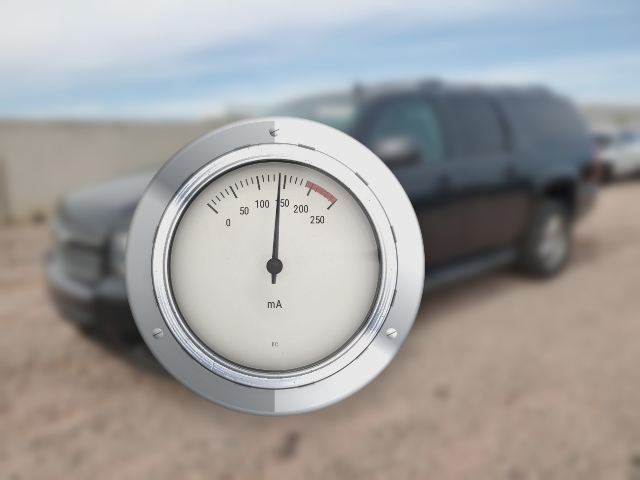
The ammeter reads 140mA
